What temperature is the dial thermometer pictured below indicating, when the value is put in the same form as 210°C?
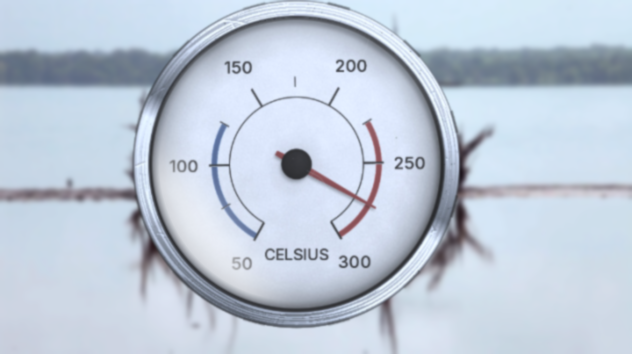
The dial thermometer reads 275°C
